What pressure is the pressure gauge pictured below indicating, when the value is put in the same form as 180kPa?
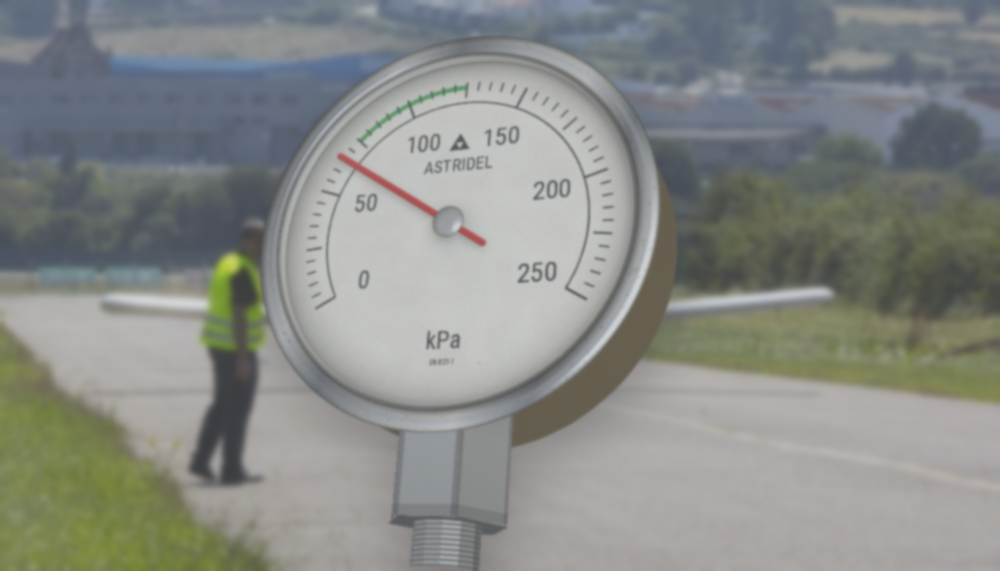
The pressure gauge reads 65kPa
